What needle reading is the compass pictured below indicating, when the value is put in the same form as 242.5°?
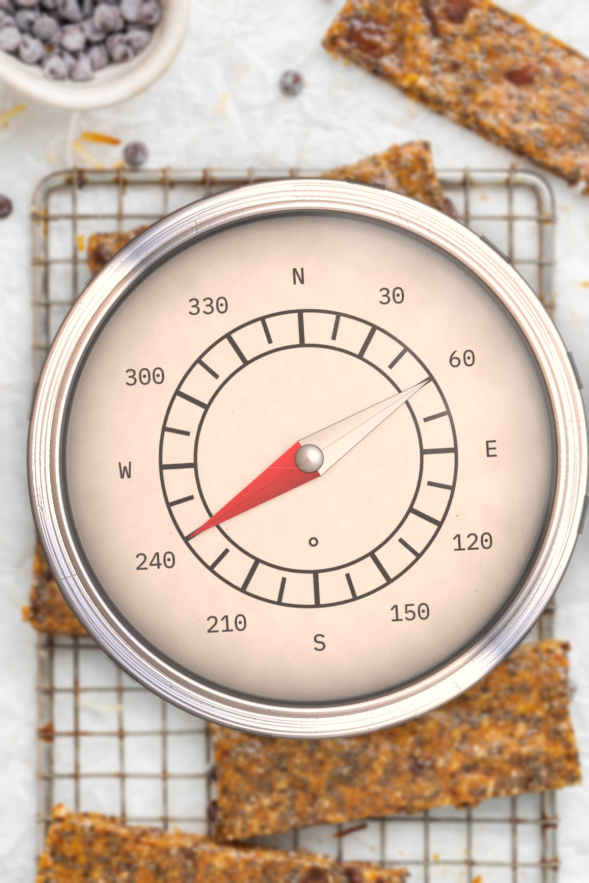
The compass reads 240°
